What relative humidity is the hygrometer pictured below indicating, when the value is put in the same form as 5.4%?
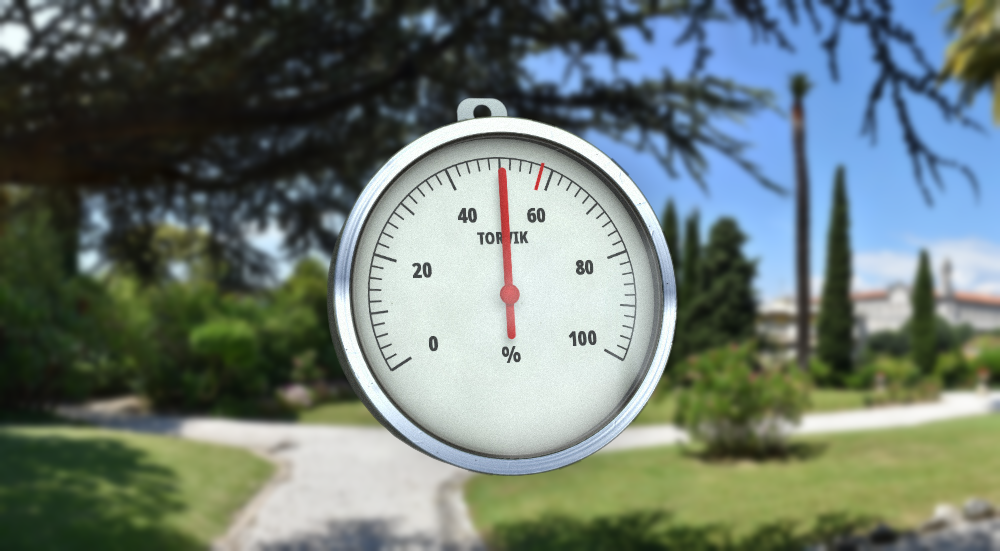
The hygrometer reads 50%
